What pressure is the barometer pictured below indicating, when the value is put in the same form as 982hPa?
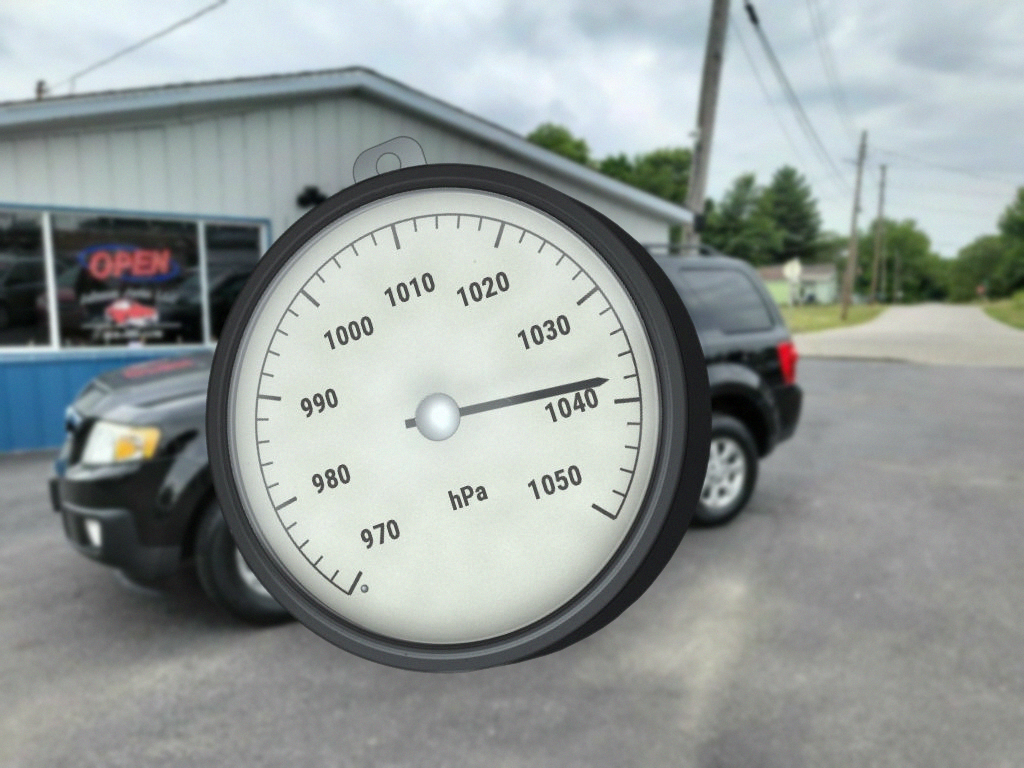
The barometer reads 1038hPa
